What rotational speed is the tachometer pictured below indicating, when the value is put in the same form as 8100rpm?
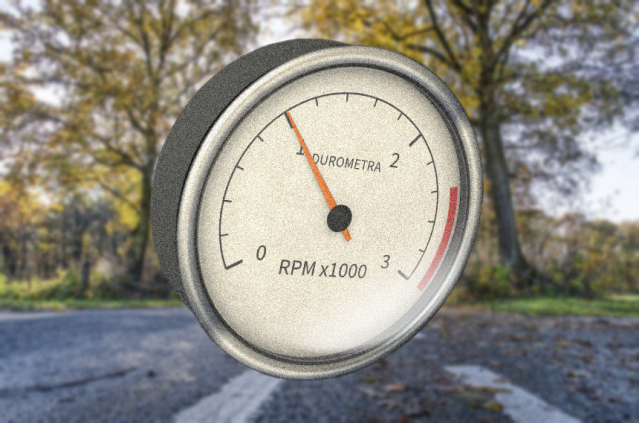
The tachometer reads 1000rpm
